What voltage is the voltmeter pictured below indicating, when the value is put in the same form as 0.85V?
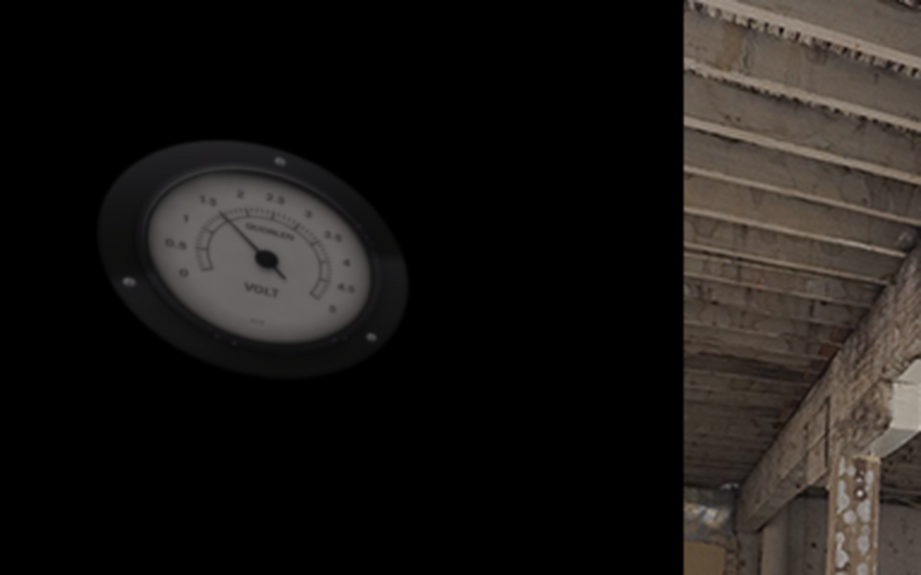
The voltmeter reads 1.5V
